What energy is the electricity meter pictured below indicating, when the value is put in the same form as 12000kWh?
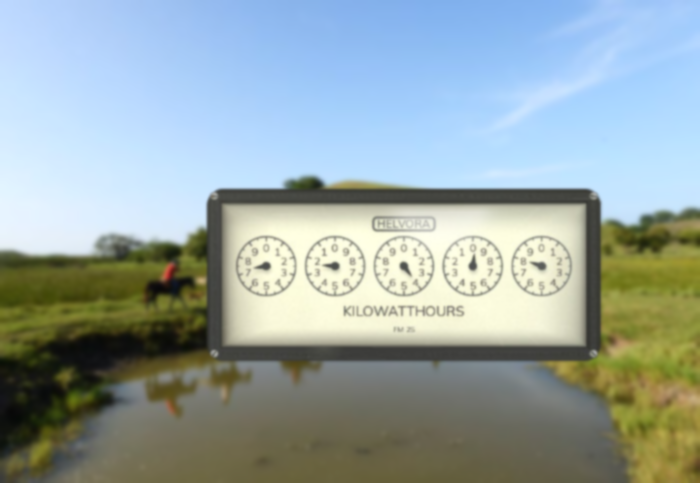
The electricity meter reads 72398kWh
